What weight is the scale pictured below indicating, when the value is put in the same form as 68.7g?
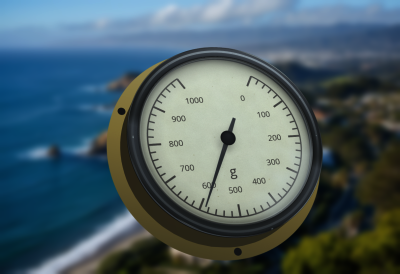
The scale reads 590g
